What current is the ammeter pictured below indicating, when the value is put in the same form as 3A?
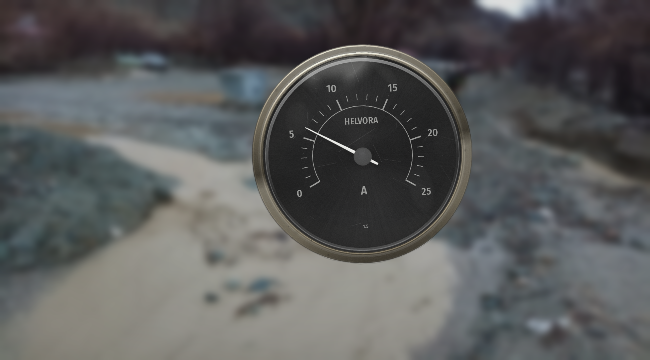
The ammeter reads 6A
